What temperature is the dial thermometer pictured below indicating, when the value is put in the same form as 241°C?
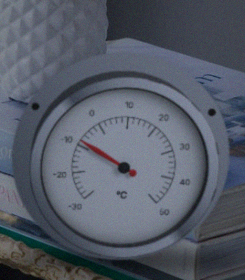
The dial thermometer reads -8°C
